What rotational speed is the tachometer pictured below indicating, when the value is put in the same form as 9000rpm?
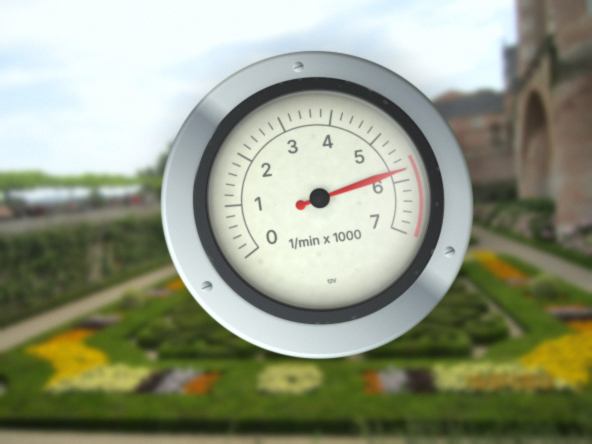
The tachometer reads 5800rpm
